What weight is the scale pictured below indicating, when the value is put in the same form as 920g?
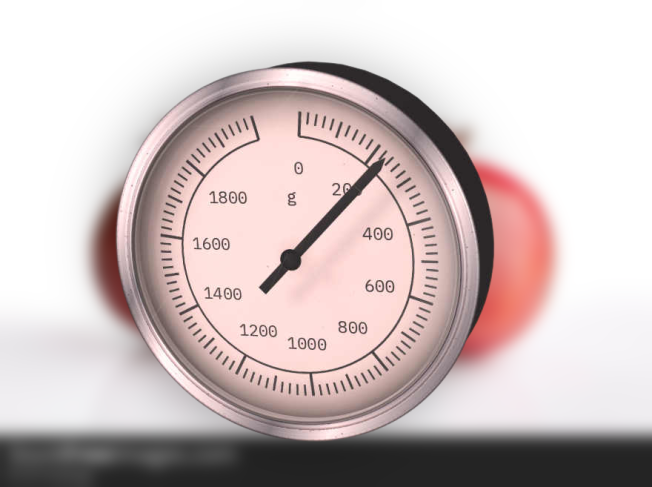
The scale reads 230g
